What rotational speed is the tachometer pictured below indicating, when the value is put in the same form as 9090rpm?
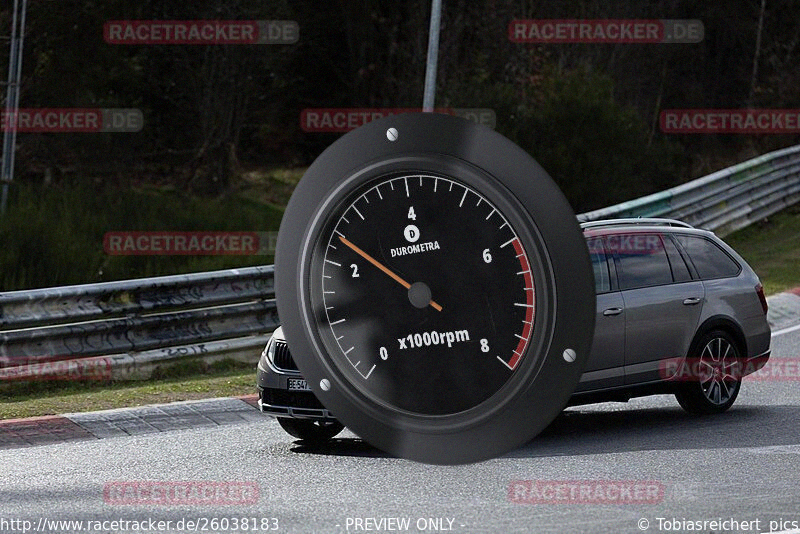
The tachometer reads 2500rpm
